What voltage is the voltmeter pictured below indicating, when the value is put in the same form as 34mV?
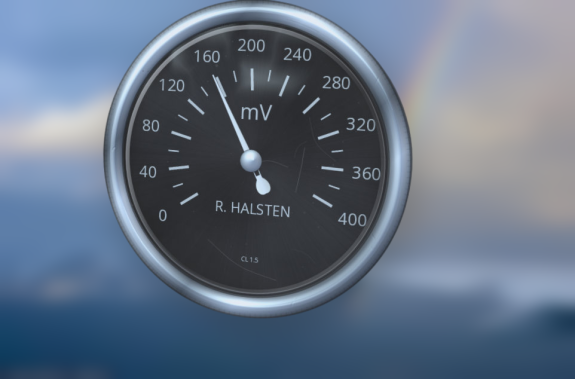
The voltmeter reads 160mV
